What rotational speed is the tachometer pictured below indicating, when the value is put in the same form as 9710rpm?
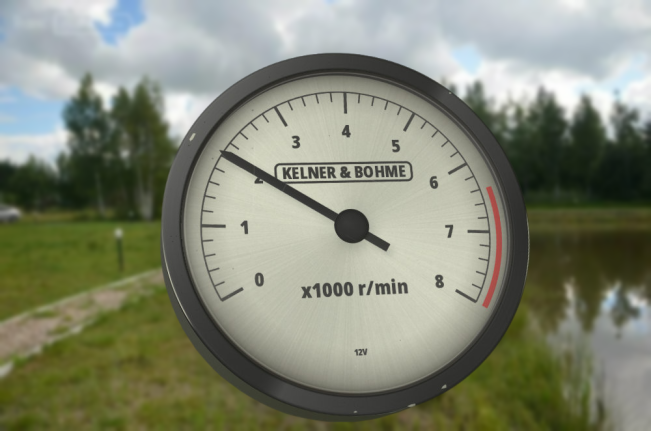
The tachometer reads 2000rpm
